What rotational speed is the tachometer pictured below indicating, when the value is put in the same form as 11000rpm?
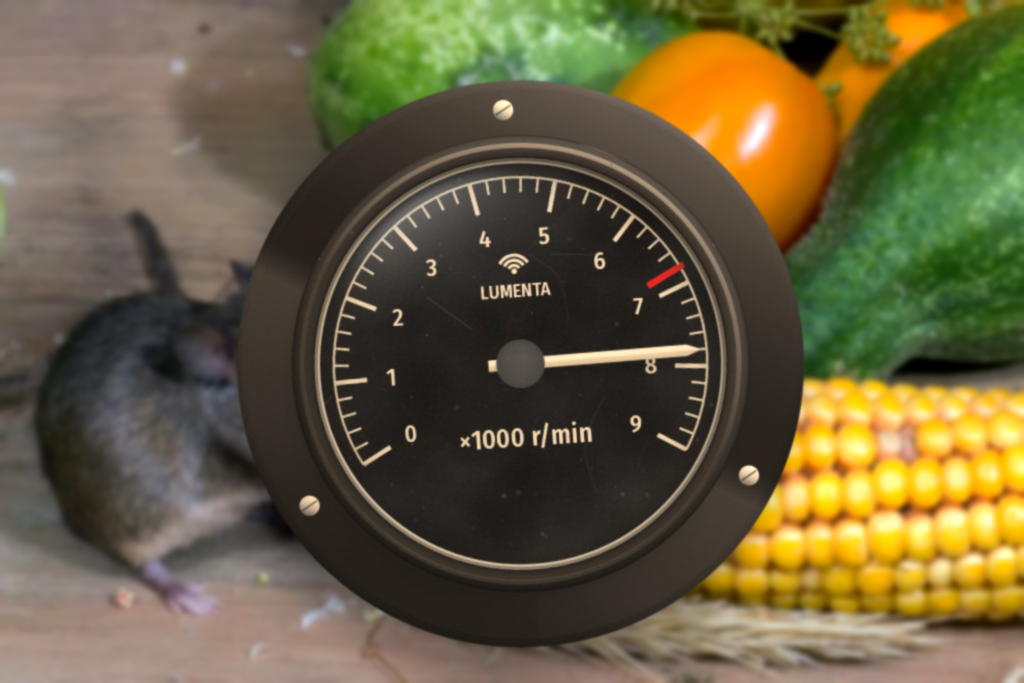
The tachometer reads 7800rpm
